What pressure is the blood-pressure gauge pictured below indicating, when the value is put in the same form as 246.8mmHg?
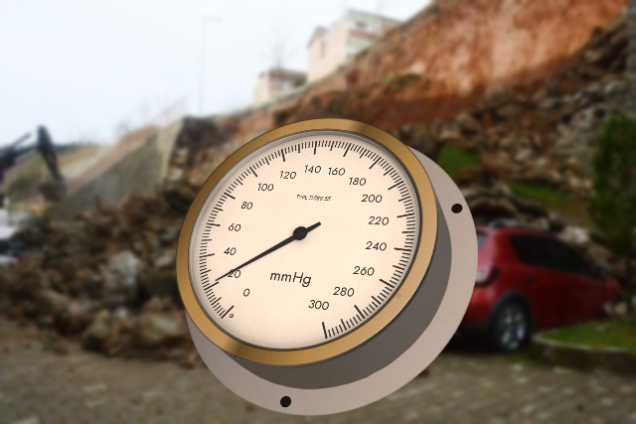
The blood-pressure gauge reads 20mmHg
